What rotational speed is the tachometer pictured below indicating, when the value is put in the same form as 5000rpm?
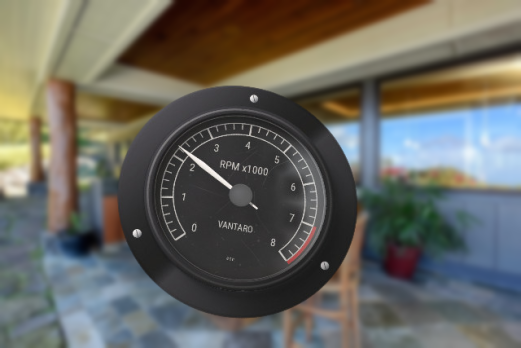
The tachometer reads 2200rpm
